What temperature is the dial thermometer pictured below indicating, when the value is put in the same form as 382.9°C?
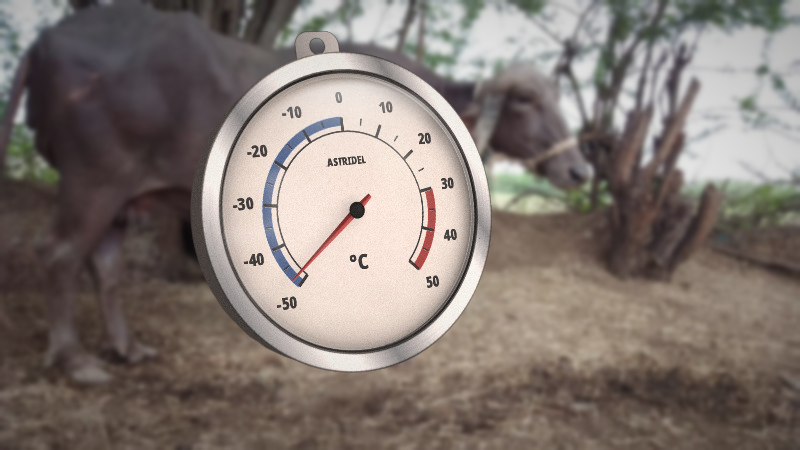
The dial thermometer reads -47.5°C
